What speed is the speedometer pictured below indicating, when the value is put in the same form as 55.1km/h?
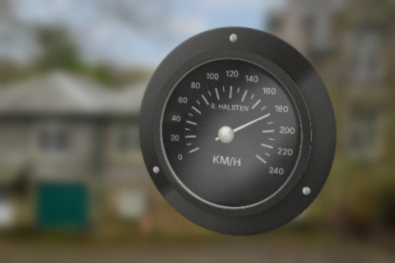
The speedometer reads 180km/h
